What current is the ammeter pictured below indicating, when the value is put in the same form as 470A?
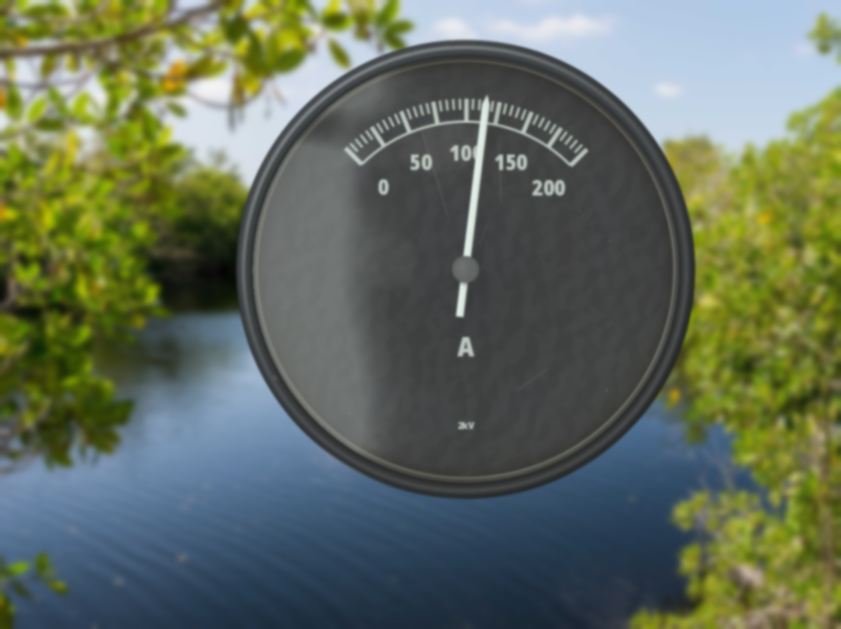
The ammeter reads 115A
